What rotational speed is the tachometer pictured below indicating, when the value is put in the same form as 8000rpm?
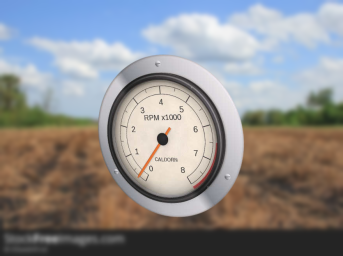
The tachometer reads 250rpm
